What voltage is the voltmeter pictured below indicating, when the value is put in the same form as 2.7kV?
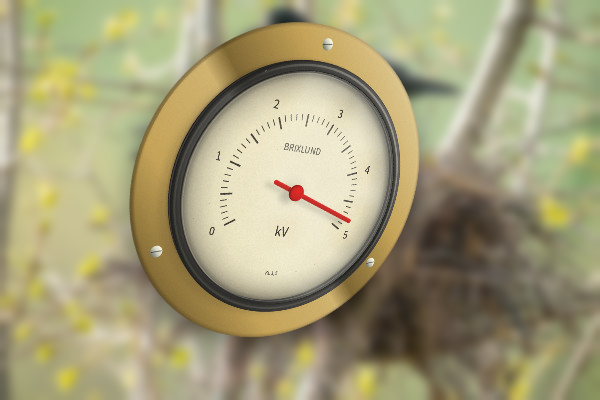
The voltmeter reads 4.8kV
